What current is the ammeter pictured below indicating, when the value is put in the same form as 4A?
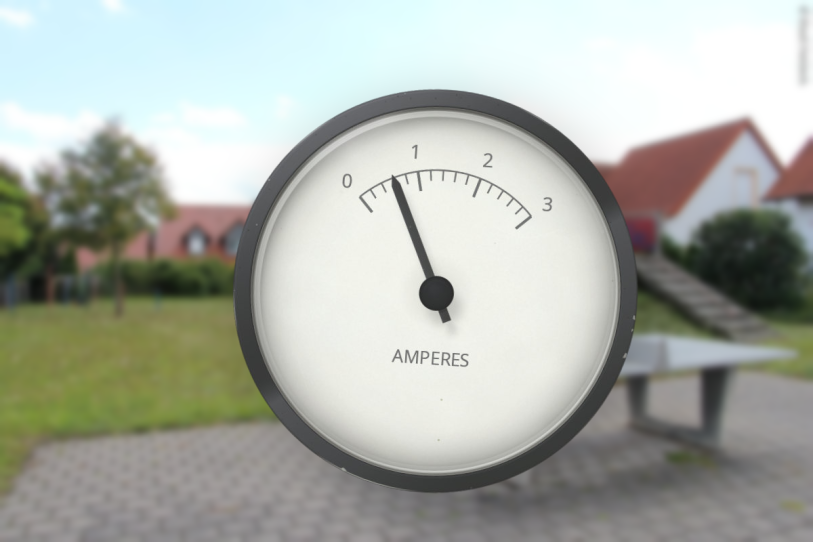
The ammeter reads 0.6A
